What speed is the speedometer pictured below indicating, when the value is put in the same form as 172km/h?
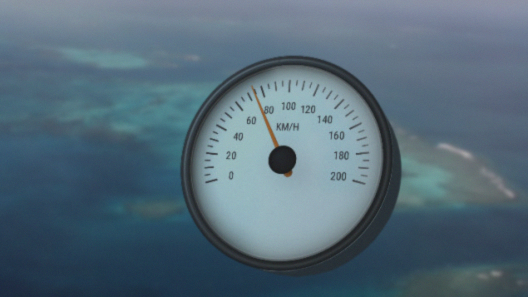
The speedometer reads 75km/h
